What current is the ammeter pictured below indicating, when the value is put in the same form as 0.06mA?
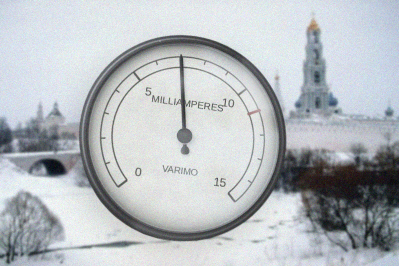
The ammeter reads 7mA
